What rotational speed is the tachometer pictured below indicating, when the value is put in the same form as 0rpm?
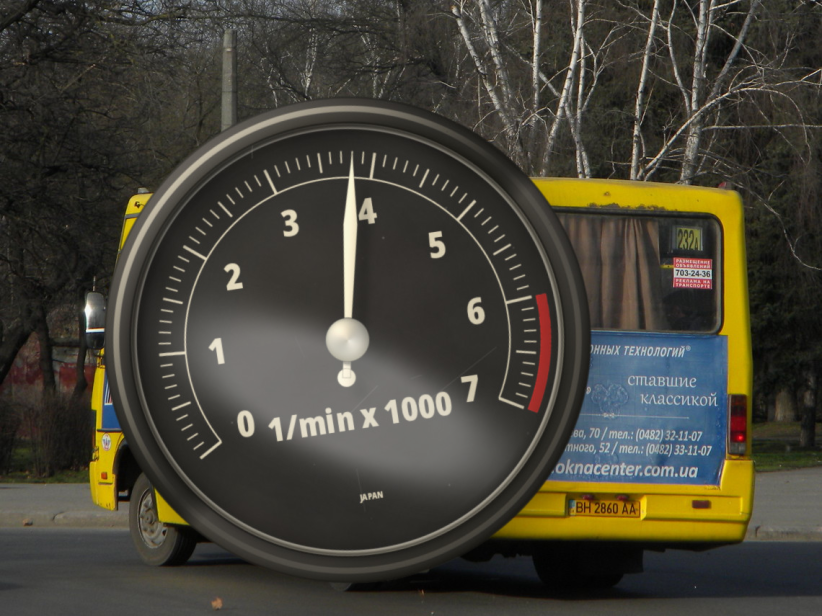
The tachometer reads 3800rpm
